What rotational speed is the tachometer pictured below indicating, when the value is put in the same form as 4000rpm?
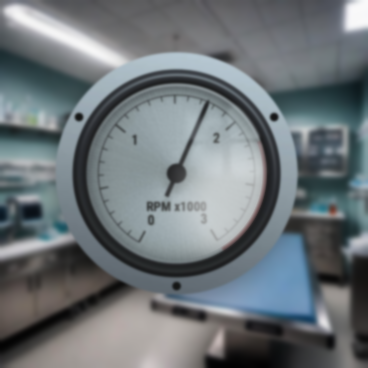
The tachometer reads 1750rpm
